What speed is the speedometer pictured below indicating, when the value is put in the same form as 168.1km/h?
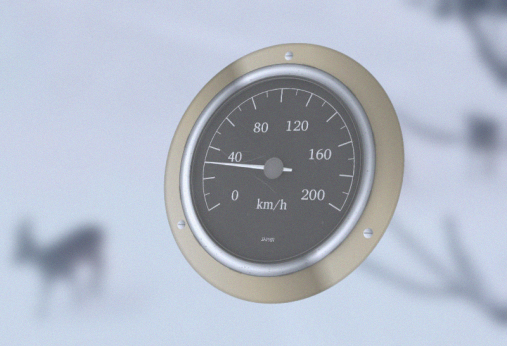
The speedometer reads 30km/h
